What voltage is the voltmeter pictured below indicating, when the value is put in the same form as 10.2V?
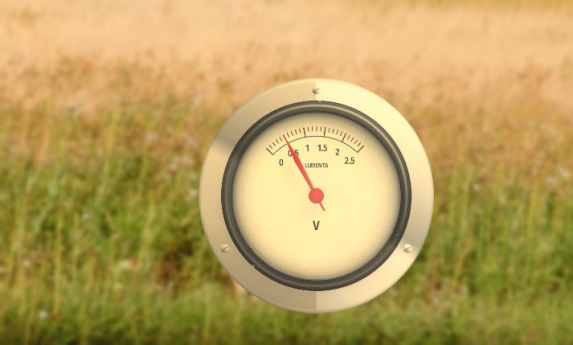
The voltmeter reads 0.5V
